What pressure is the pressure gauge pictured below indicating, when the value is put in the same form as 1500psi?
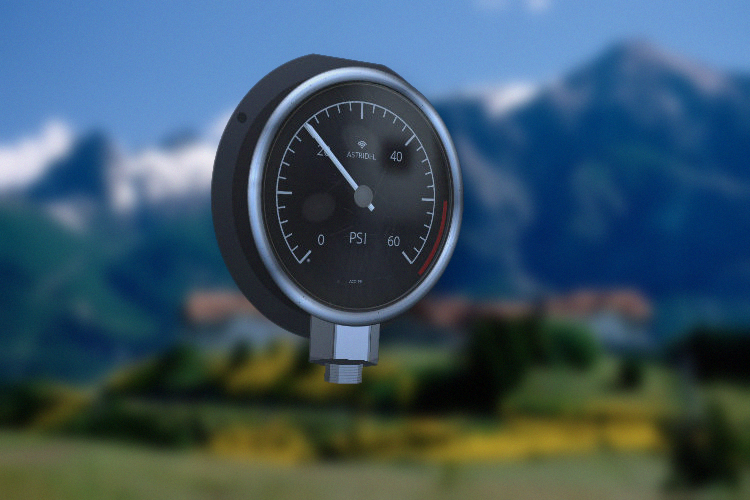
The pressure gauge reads 20psi
